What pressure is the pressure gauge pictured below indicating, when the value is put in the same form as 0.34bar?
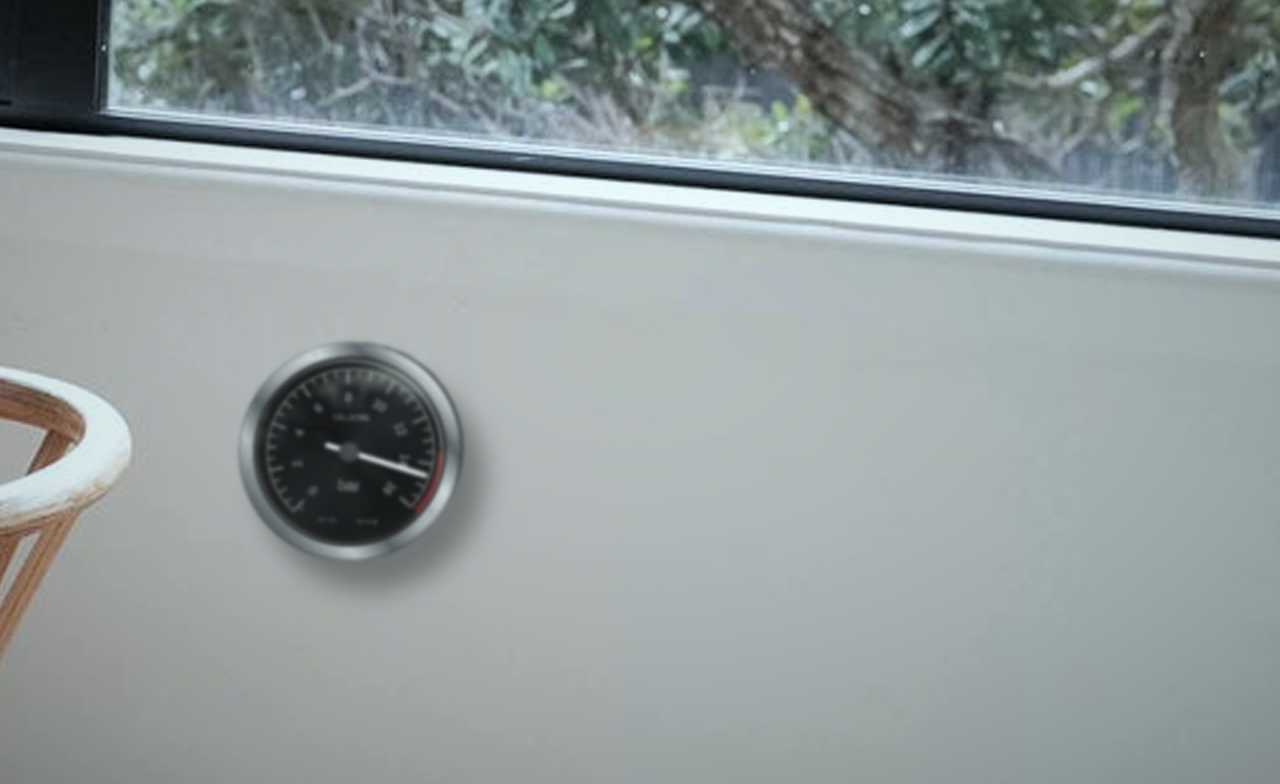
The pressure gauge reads 14.5bar
